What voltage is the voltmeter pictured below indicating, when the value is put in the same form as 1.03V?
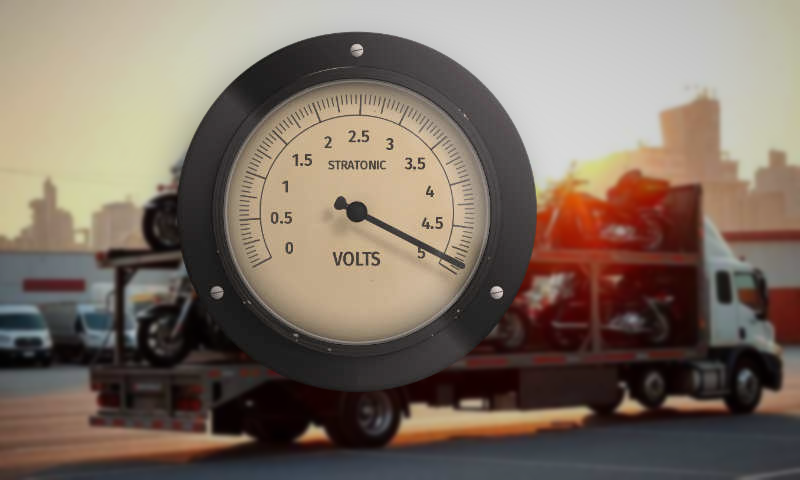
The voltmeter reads 4.9V
